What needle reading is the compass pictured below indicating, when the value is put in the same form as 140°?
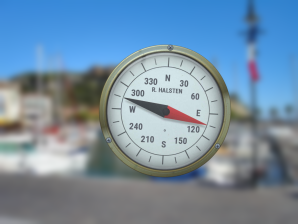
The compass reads 105°
